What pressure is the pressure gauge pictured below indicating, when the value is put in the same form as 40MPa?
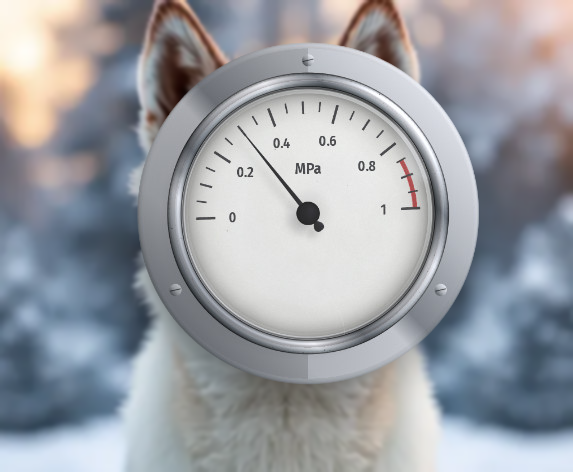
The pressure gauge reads 0.3MPa
